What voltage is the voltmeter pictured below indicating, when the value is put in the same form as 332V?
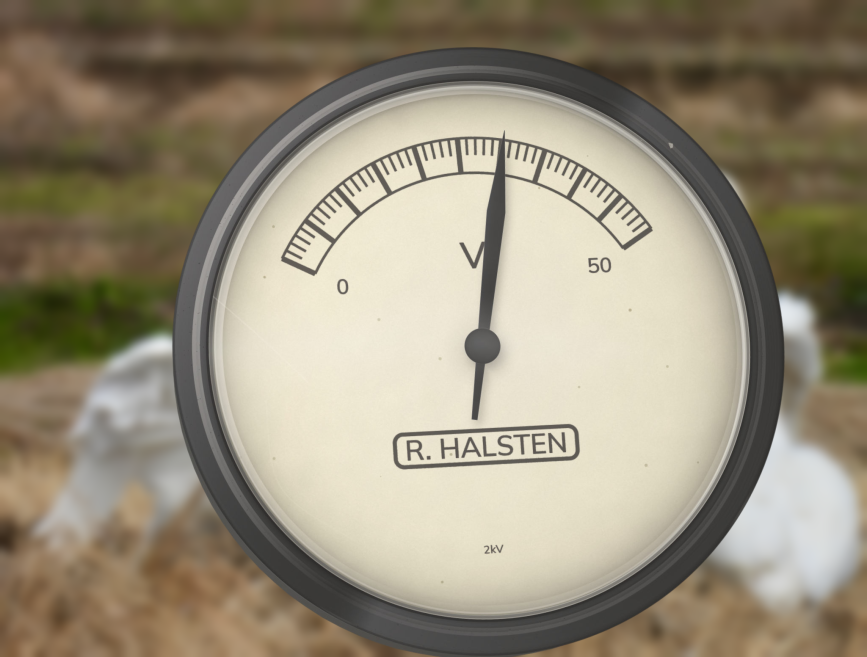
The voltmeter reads 30V
